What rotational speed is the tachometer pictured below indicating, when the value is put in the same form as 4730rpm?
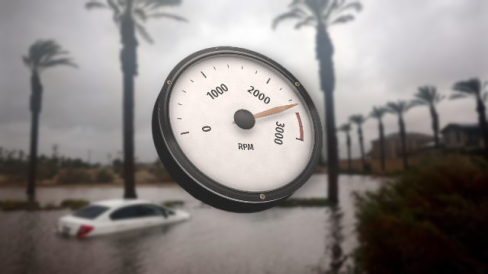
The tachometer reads 2500rpm
